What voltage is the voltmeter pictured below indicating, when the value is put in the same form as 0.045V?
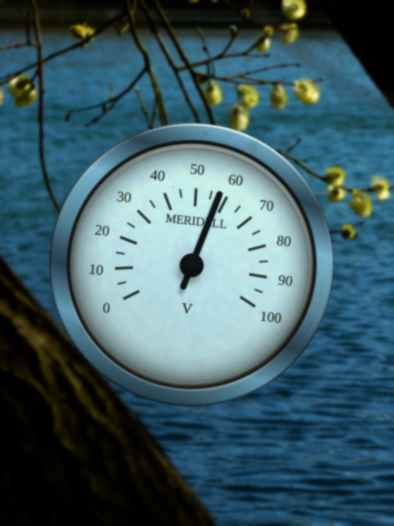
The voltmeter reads 57.5V
